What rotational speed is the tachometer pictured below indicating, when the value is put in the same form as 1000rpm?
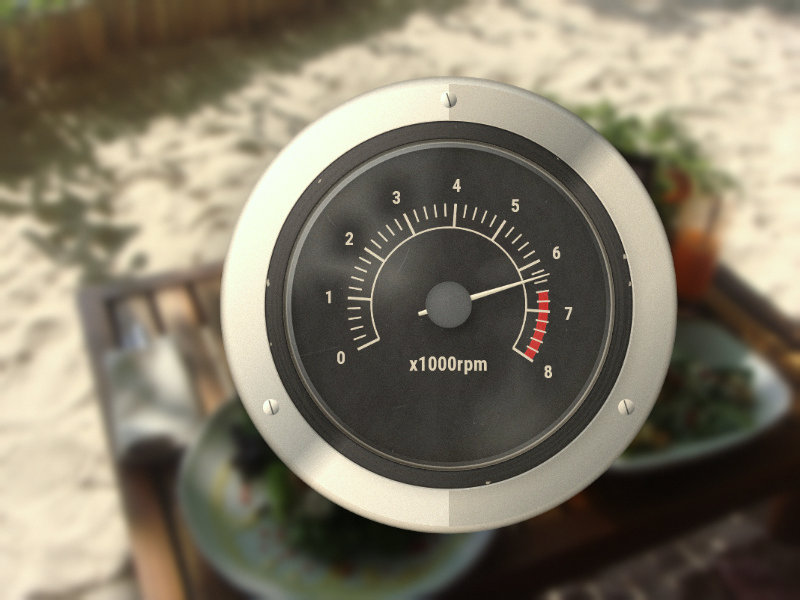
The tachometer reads 6300rpm
